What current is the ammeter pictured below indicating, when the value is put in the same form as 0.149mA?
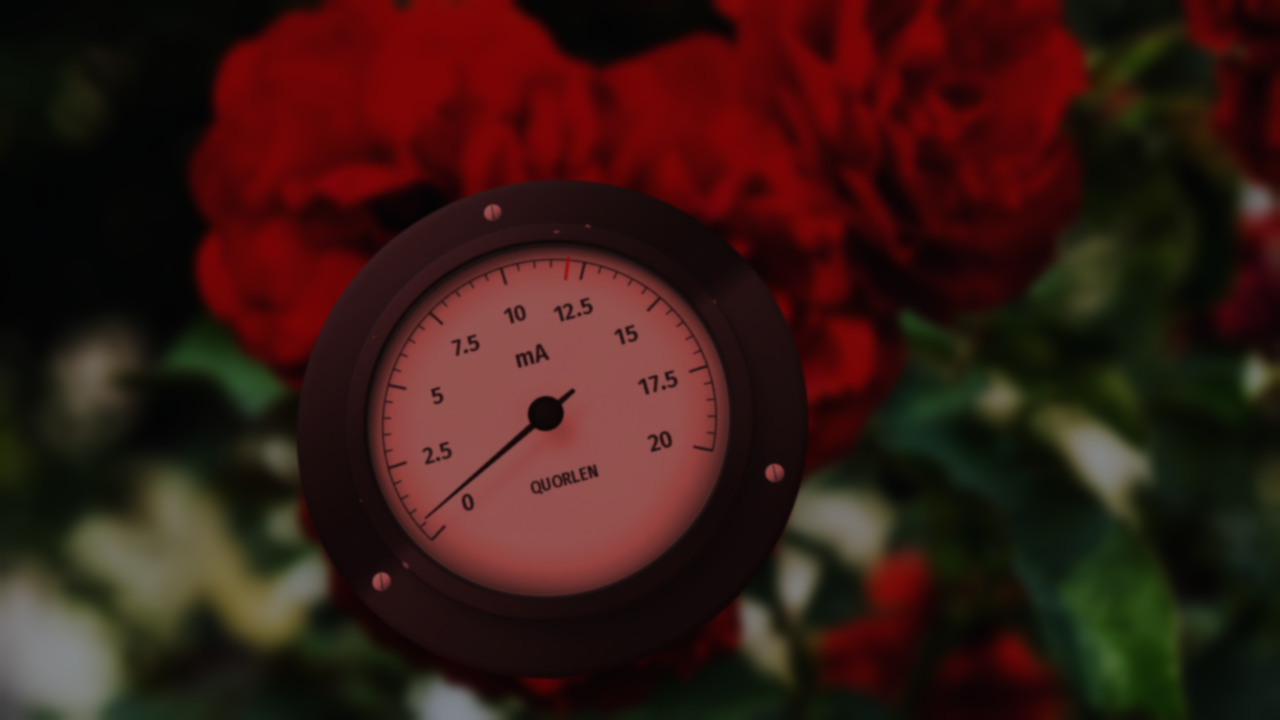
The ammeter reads 0.5mA
